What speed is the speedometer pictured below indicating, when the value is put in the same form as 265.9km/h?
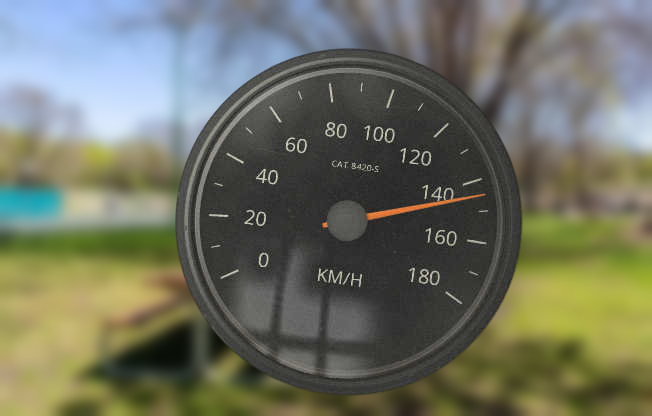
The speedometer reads 145km/h
